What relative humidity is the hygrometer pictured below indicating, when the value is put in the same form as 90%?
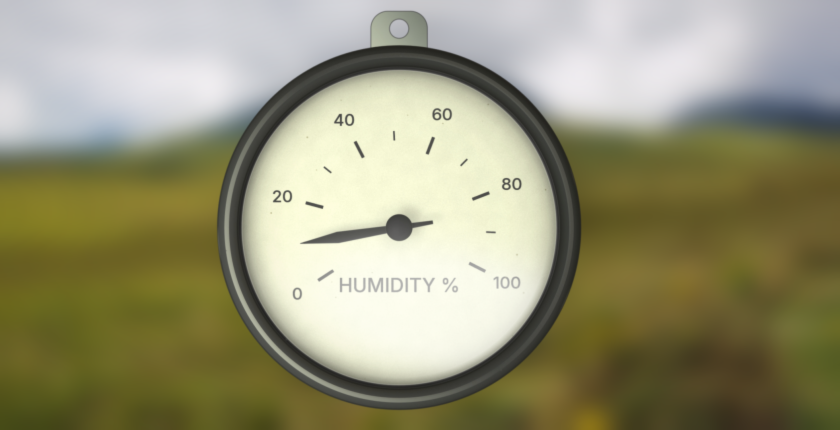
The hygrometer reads 10%
